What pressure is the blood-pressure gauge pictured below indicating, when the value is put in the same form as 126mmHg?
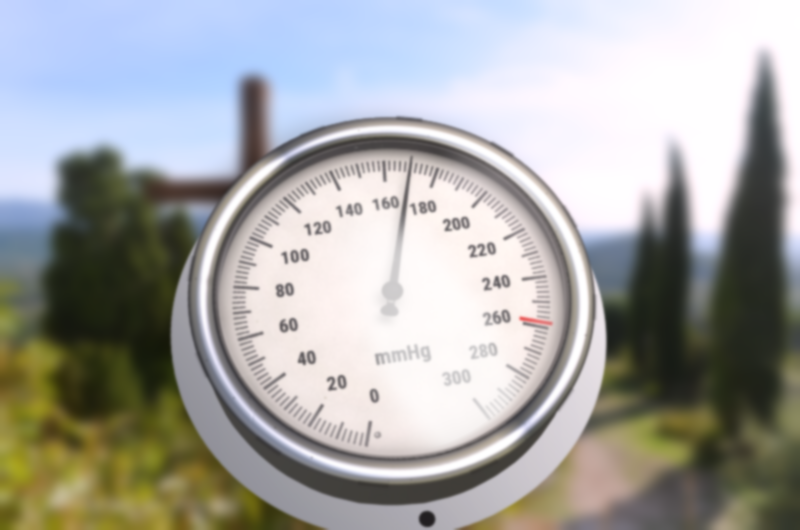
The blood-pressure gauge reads 170mmHg
